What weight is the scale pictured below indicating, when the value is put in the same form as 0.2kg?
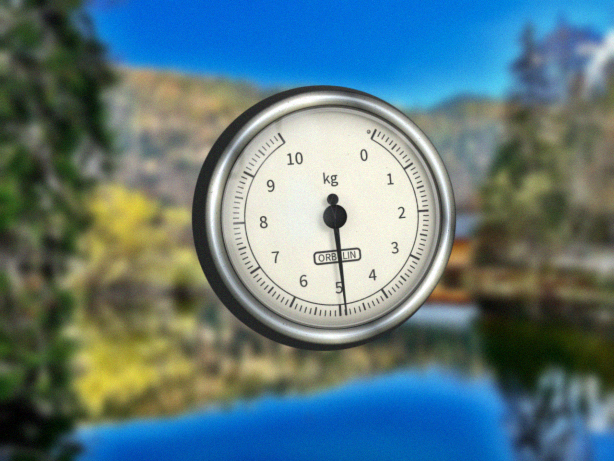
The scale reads 4.9kg
